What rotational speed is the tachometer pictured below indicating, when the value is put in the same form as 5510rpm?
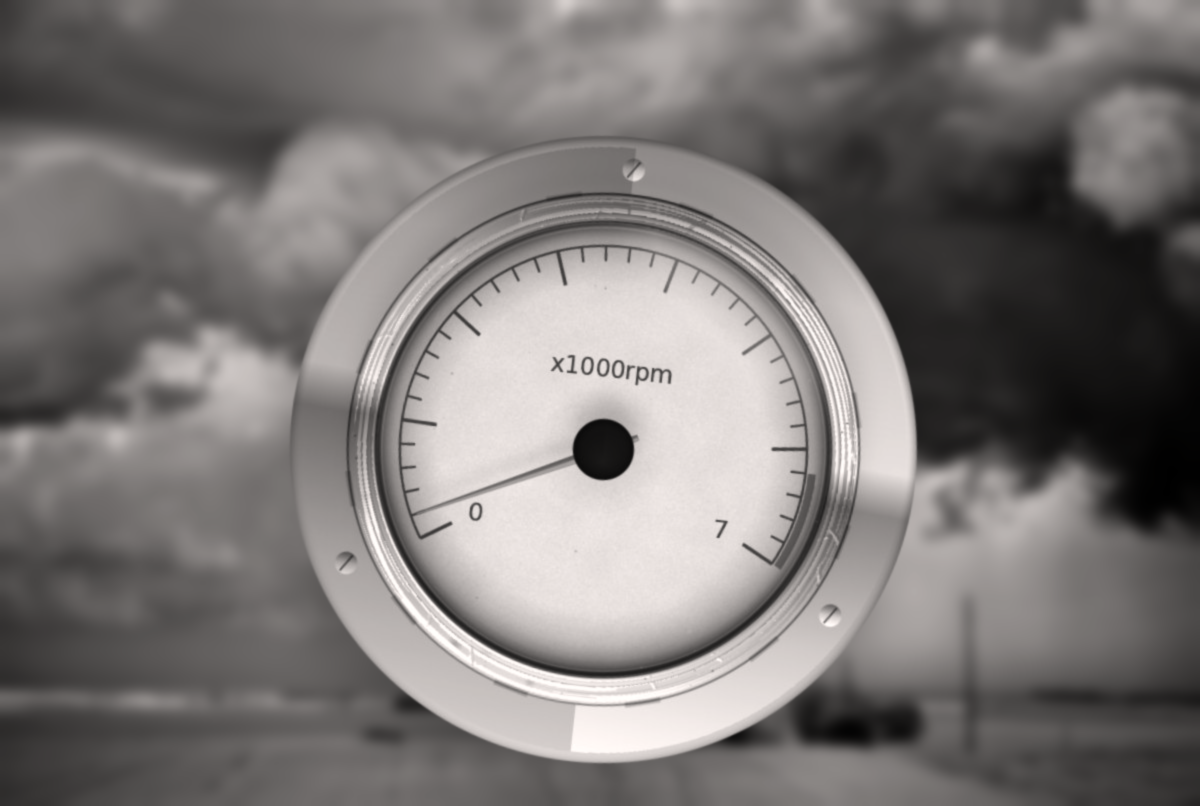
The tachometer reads 200rpm
